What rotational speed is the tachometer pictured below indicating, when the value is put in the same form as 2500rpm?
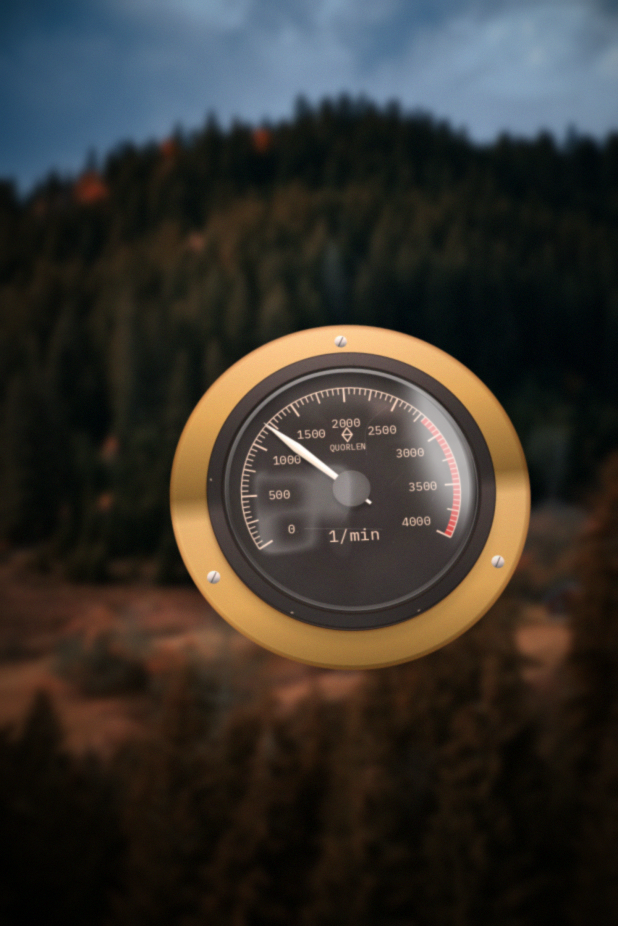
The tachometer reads 1200rpm
